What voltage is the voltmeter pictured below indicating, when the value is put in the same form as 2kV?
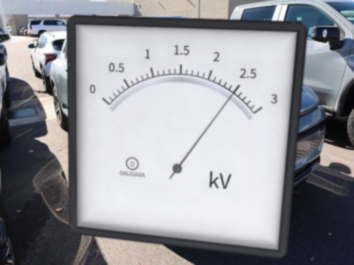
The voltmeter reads 2.5kV
